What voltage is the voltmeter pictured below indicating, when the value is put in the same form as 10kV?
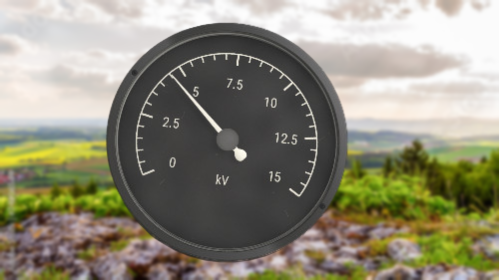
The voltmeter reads 4.5kV
